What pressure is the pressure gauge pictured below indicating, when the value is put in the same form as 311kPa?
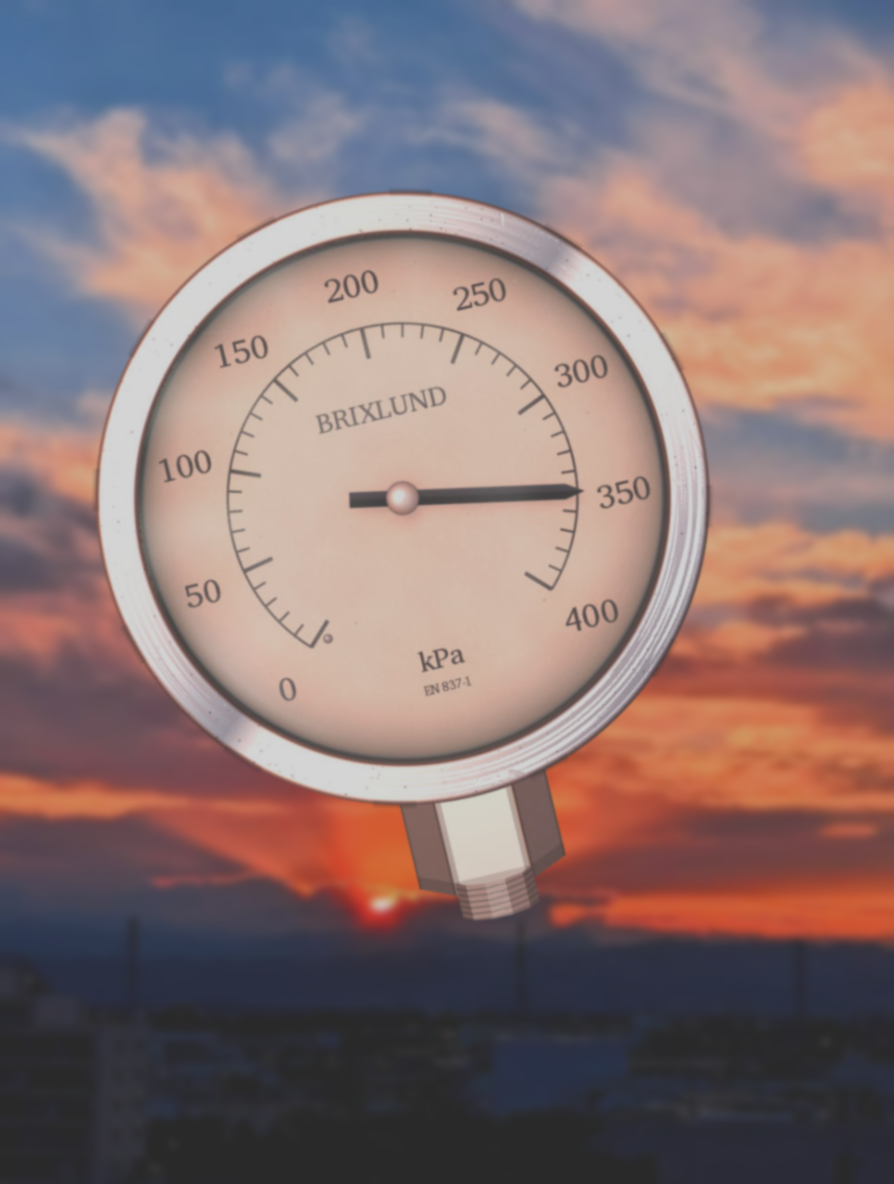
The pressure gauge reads 350kPa
